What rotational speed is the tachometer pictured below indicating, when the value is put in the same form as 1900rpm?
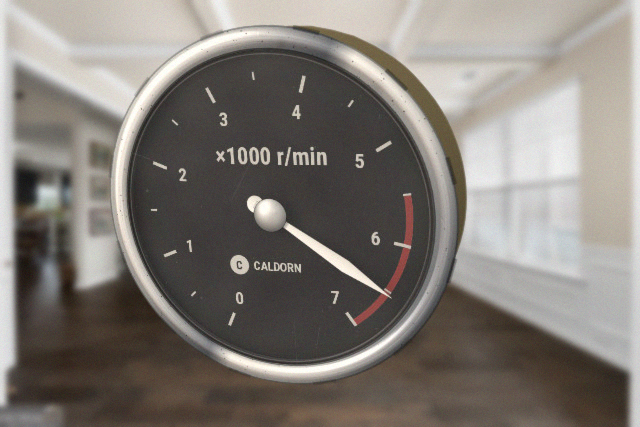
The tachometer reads 6500rpm
